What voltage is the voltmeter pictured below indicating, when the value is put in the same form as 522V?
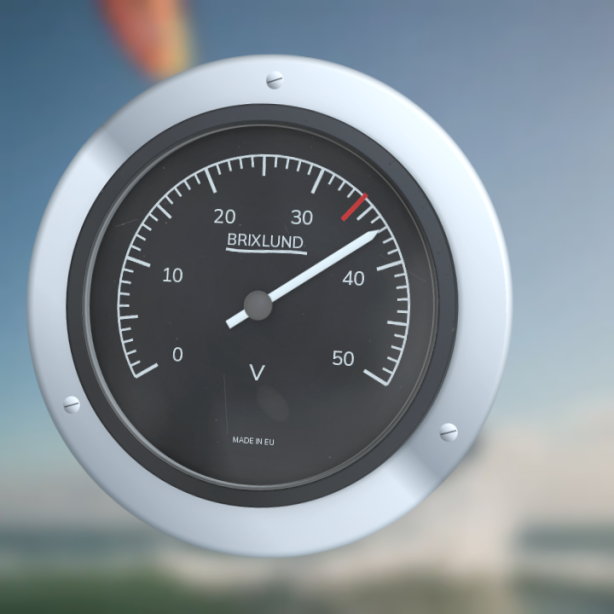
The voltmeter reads 37V
